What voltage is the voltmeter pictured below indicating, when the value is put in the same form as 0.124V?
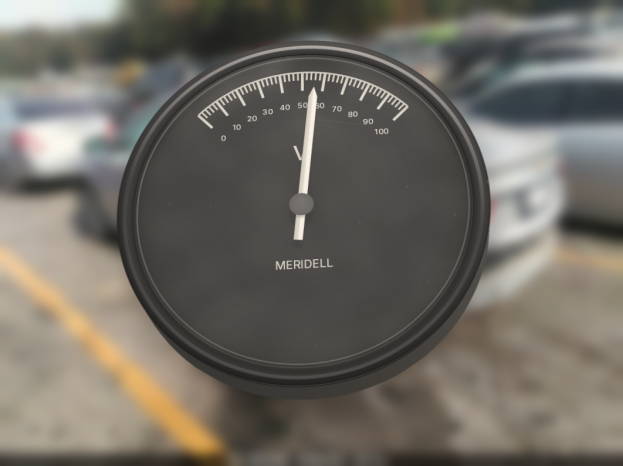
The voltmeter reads 56V
